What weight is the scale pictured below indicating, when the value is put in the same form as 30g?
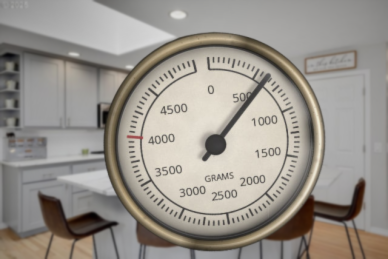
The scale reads 600g
